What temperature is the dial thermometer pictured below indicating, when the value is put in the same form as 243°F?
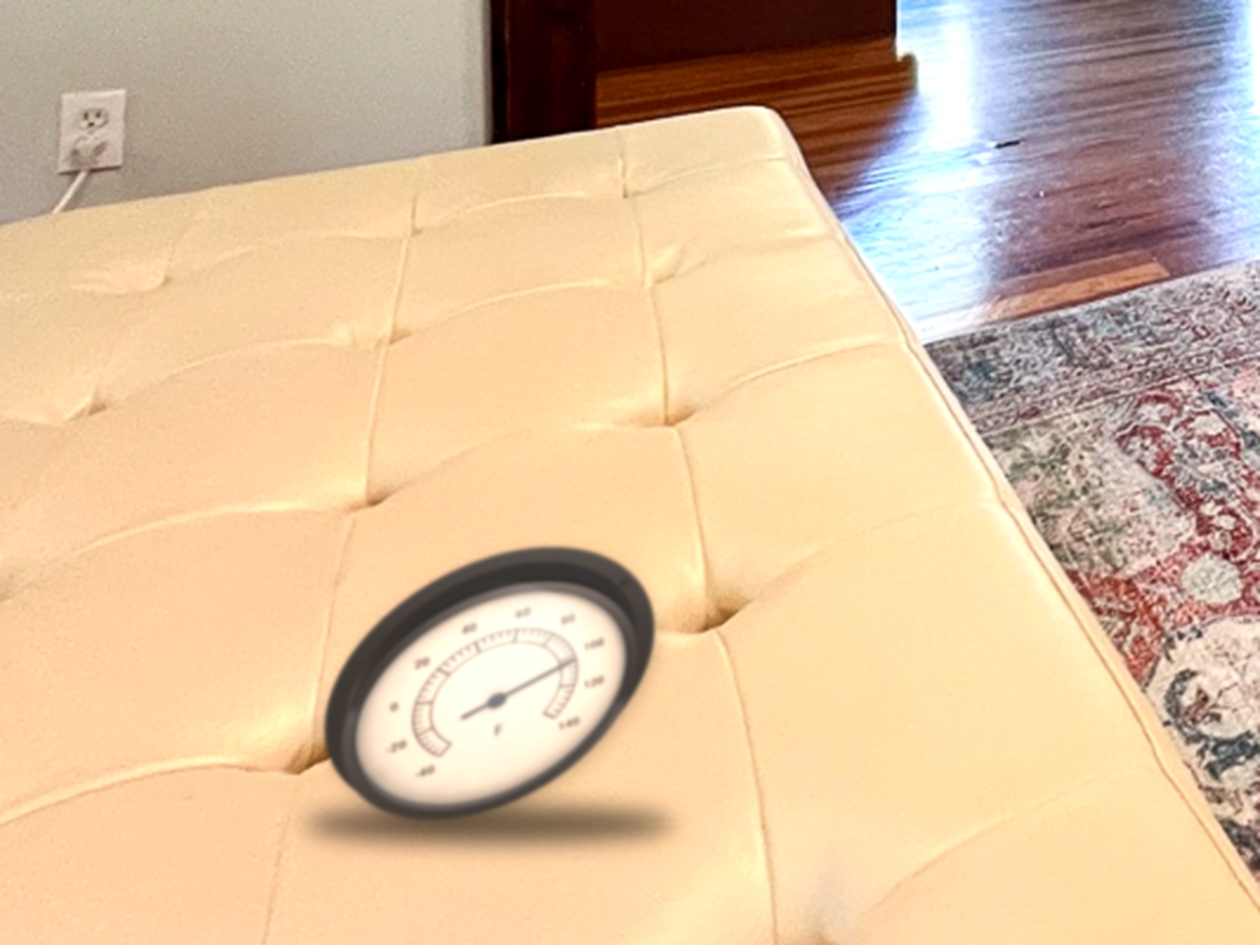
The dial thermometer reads 100°F
